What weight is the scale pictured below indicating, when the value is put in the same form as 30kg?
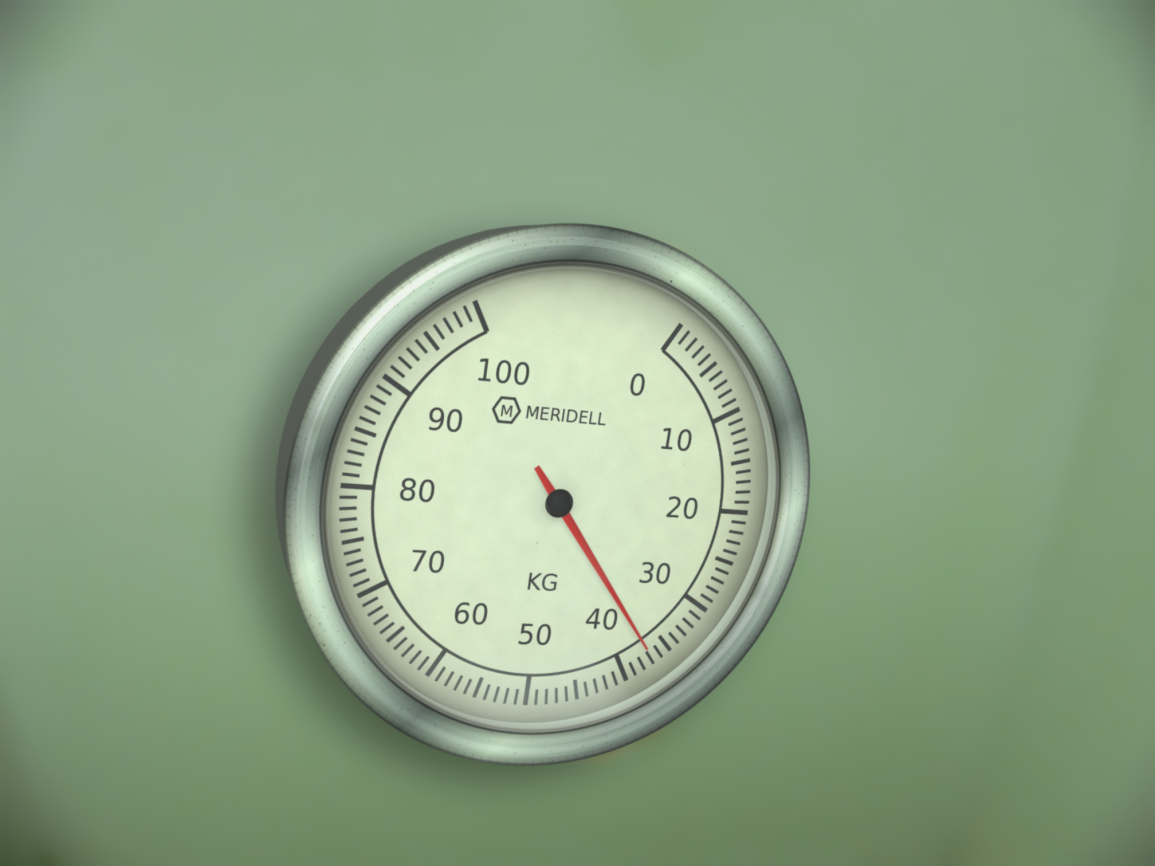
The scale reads 37kg
